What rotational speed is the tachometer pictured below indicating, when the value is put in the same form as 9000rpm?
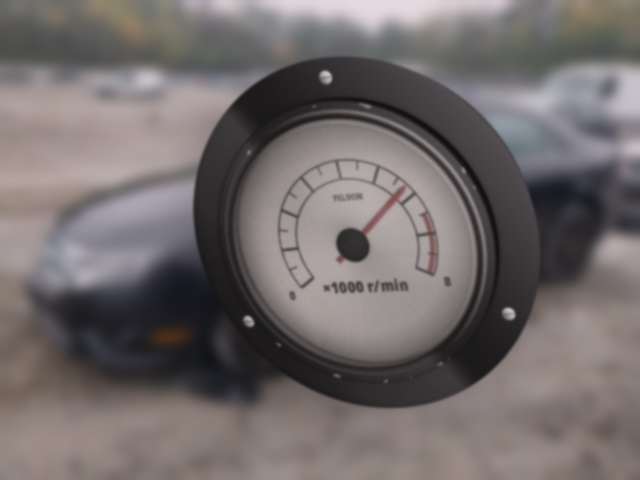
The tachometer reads 5750rpm
